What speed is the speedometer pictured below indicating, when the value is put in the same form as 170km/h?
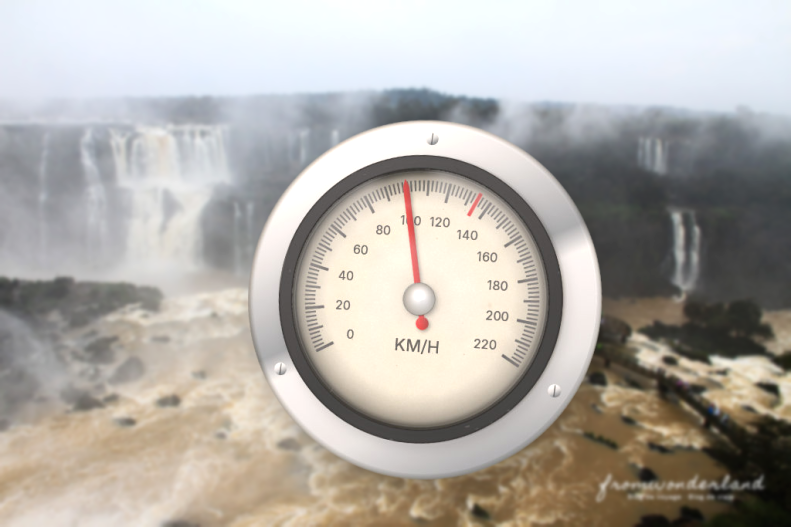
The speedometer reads 100km/h
